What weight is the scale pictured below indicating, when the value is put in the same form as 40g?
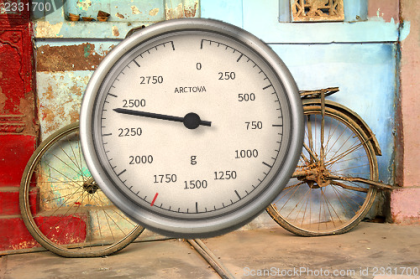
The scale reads 2400g
